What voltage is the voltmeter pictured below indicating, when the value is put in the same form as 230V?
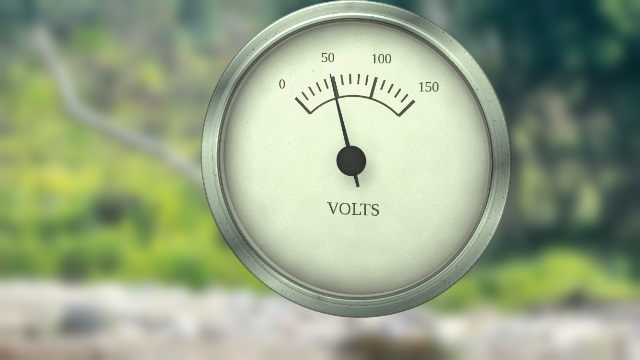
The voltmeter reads 50V
